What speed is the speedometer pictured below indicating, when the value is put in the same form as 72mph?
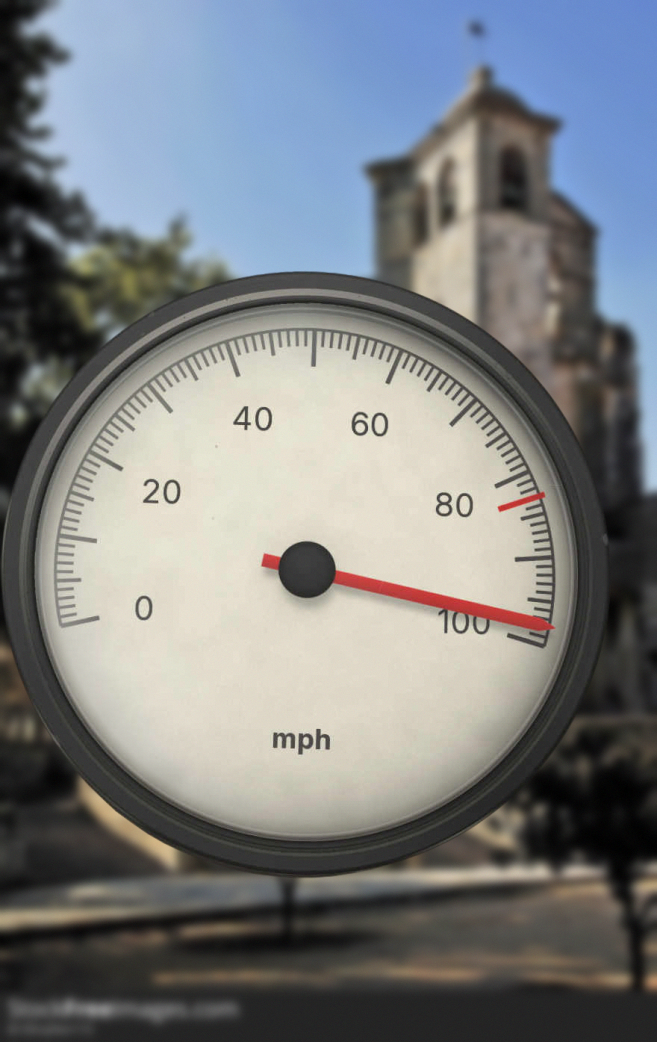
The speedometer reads 98mph
